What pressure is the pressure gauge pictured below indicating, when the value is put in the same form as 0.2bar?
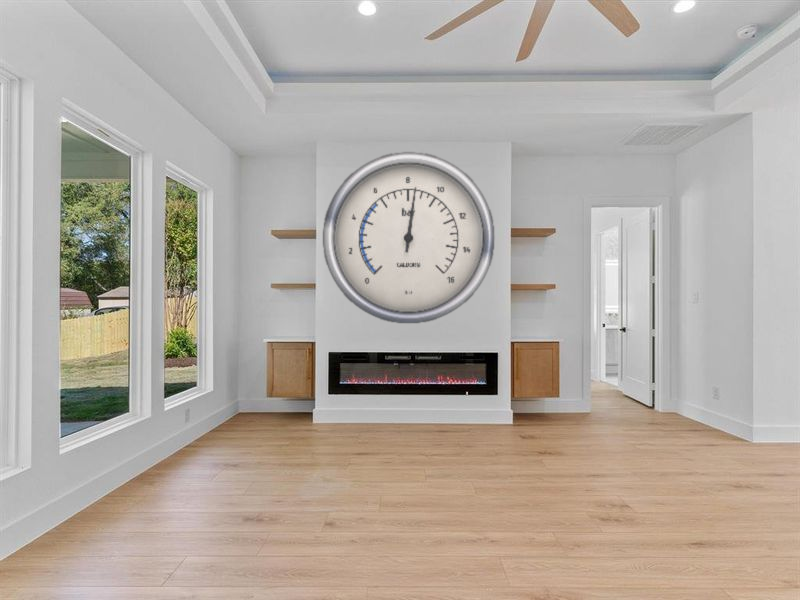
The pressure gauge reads 8.5bar
